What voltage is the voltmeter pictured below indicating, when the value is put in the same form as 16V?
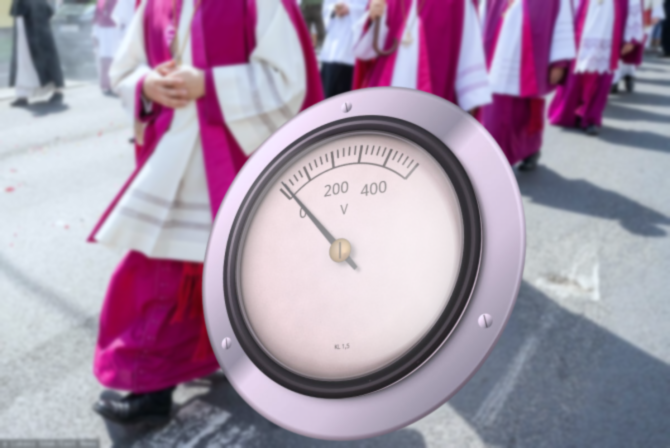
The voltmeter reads 20V
